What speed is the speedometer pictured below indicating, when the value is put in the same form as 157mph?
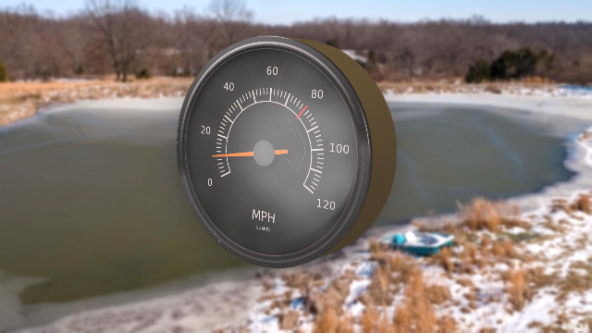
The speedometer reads 10mph
